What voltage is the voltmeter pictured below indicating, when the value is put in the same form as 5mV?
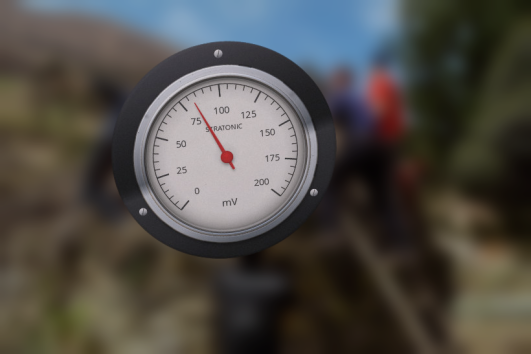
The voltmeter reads 82.5mV
